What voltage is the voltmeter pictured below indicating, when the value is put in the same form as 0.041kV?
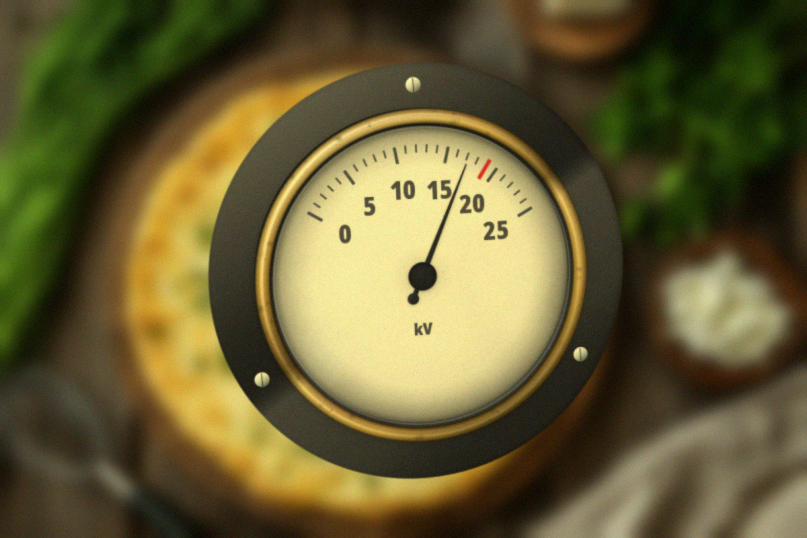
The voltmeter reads 17kV
